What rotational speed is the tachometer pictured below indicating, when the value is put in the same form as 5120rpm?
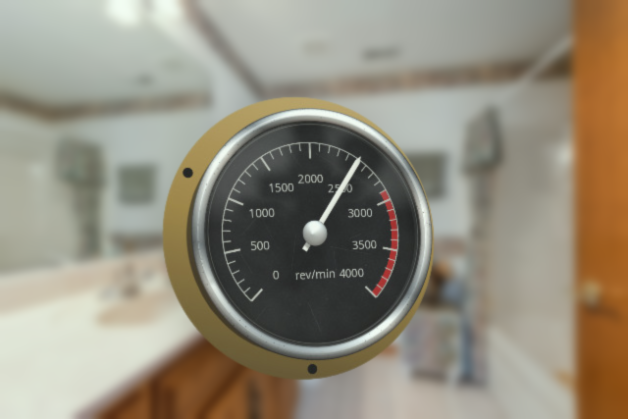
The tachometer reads 2500rpm
